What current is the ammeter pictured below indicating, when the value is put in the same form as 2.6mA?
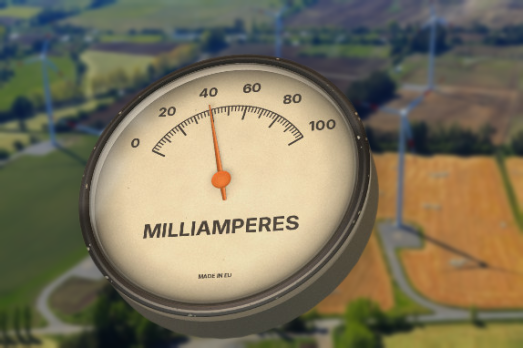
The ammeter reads 40mA
